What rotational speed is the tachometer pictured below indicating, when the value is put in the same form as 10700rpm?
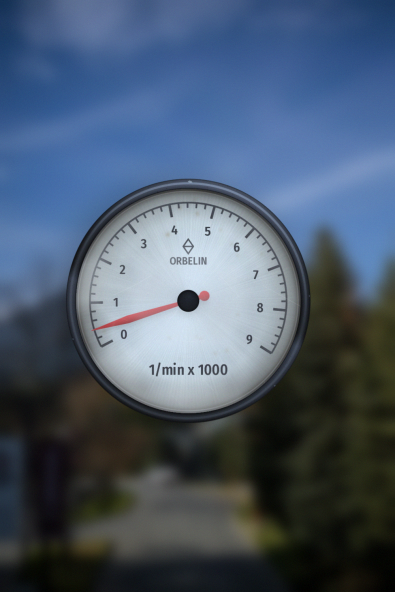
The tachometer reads 400rpm
